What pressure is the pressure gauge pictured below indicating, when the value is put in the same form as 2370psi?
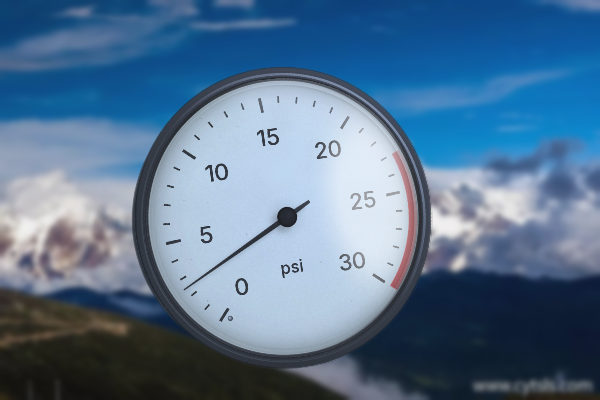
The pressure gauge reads 2.5psi
